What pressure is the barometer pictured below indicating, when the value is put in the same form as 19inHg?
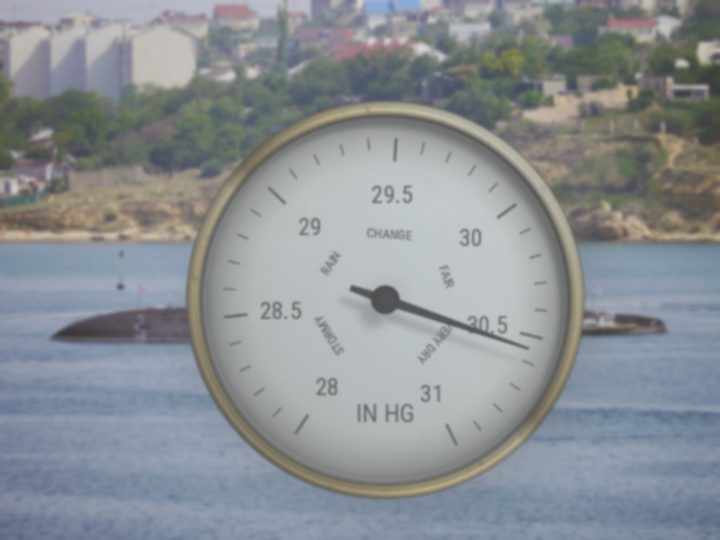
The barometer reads 30.55inHg
